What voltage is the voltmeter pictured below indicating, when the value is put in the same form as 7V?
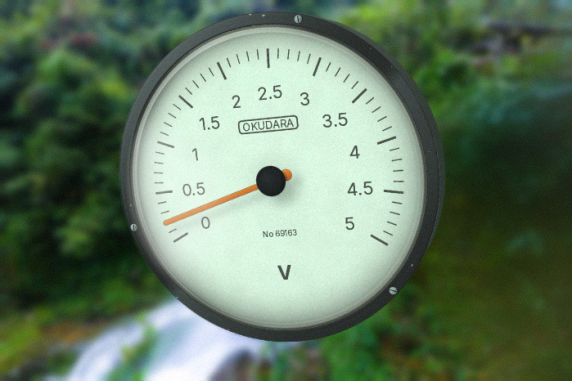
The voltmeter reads 0.2V
